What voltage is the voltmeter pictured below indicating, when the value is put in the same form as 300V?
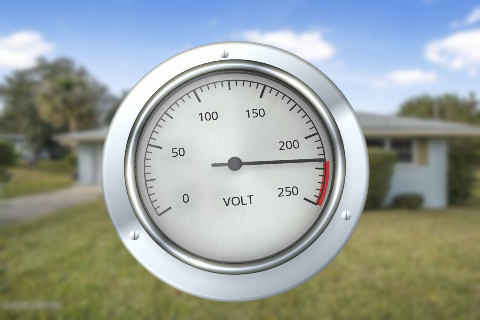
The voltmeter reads 220V
